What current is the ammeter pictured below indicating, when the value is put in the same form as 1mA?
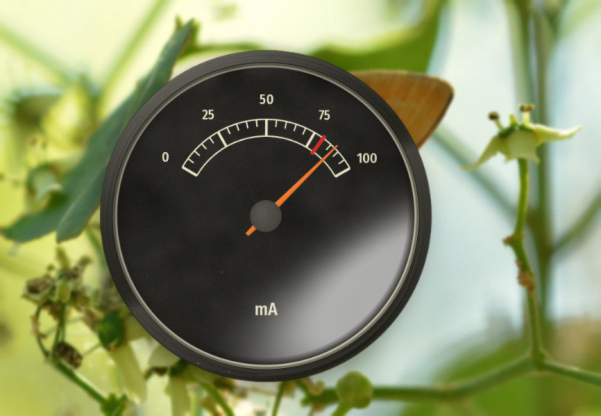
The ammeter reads 87.5mA
